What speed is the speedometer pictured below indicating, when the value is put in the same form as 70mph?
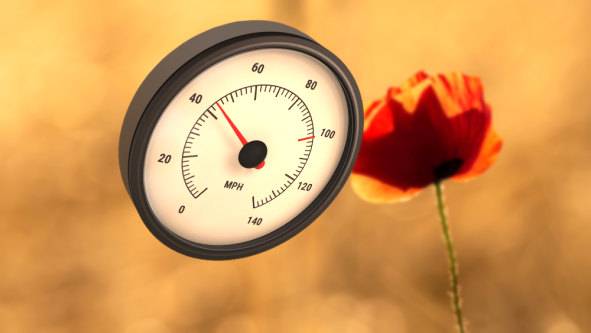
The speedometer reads 44mph
